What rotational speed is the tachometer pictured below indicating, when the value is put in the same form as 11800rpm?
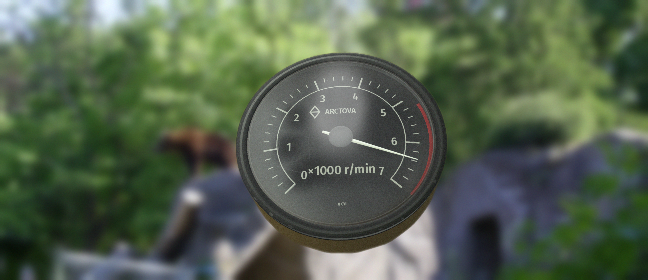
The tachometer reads 6400rpm
